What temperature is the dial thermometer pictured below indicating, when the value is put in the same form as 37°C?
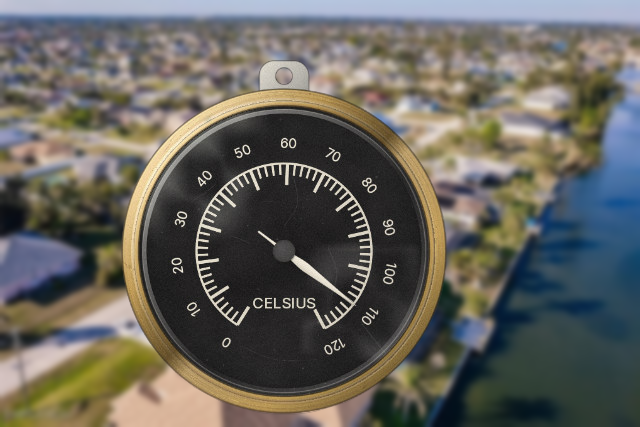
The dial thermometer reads 110°C
